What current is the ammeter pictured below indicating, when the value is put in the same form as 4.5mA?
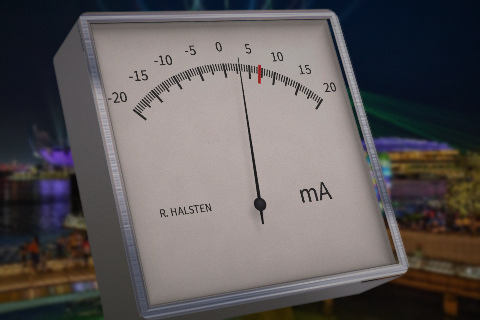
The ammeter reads 2.5mA
